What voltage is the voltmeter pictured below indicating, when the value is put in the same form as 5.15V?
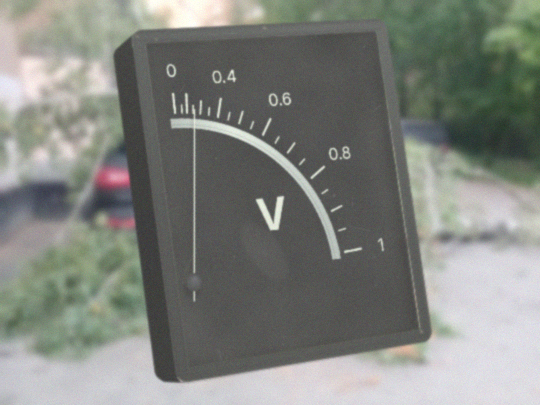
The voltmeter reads 0.25V
